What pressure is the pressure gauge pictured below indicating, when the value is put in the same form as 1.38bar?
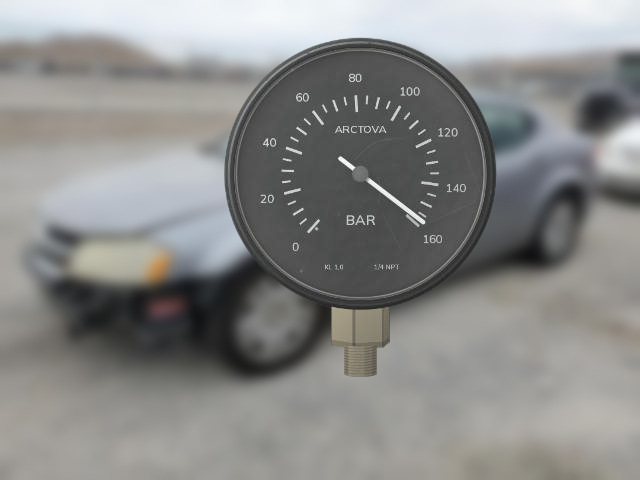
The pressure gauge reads 157.5bar
